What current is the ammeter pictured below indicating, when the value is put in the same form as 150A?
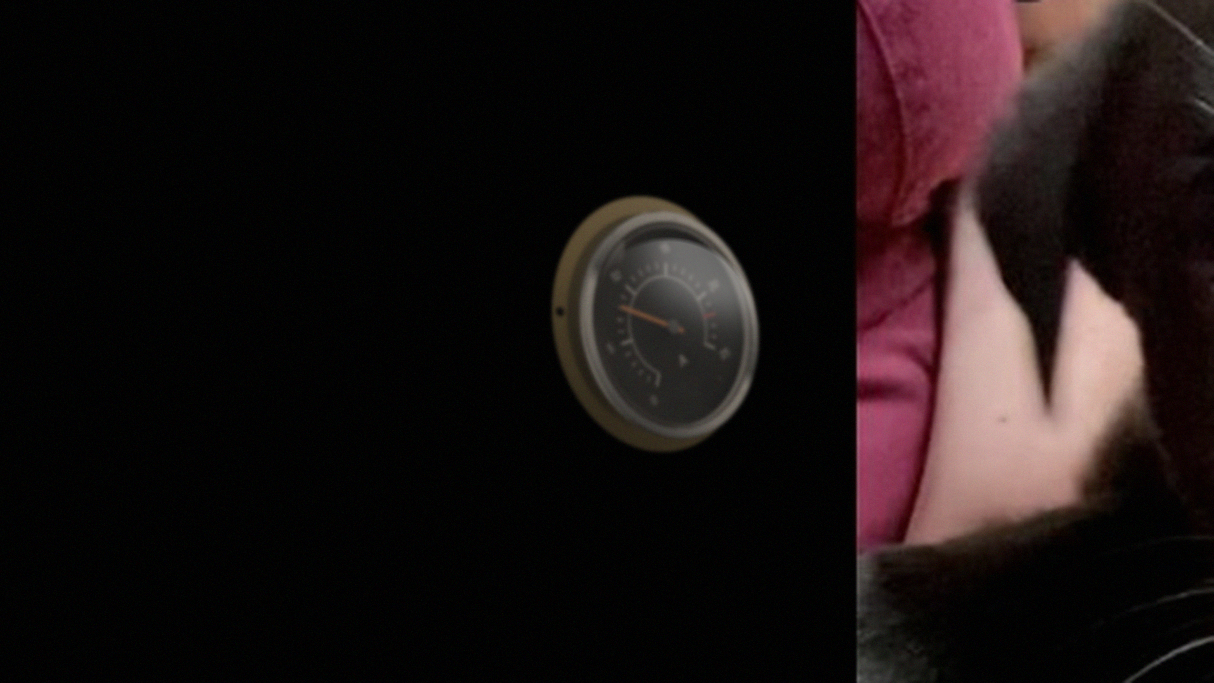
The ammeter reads 8A
